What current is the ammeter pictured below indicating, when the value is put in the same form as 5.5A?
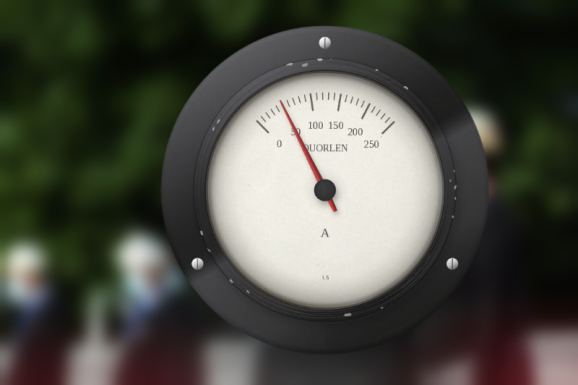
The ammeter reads 50A
